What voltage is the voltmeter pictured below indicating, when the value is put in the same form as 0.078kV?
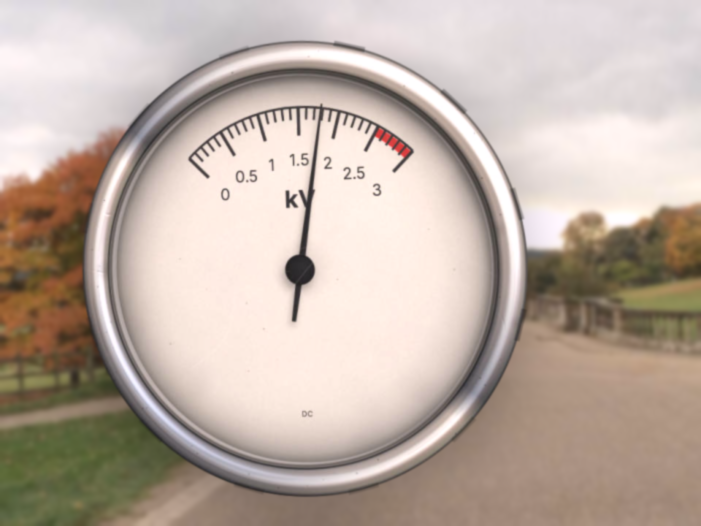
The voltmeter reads 1.8kV
